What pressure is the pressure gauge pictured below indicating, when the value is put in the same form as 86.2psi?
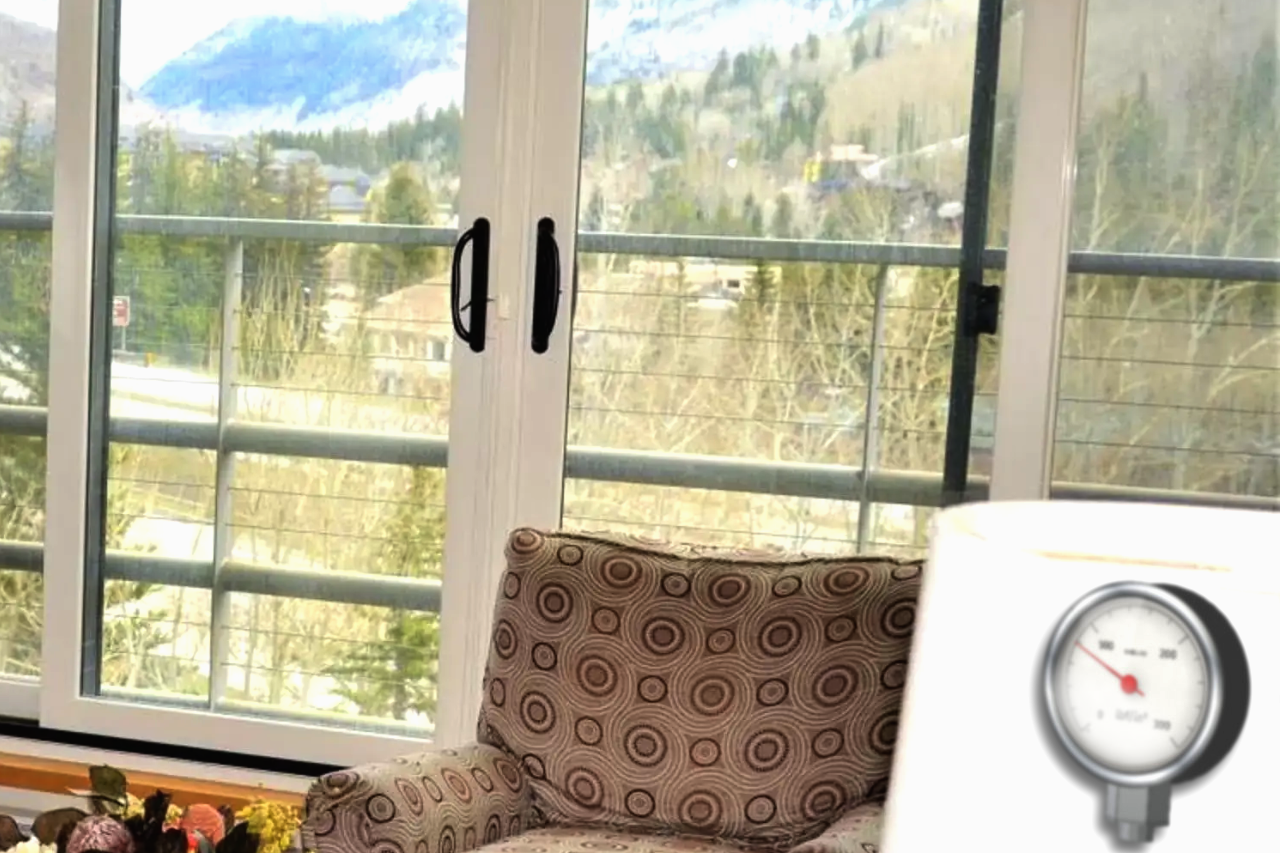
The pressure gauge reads 80psi
